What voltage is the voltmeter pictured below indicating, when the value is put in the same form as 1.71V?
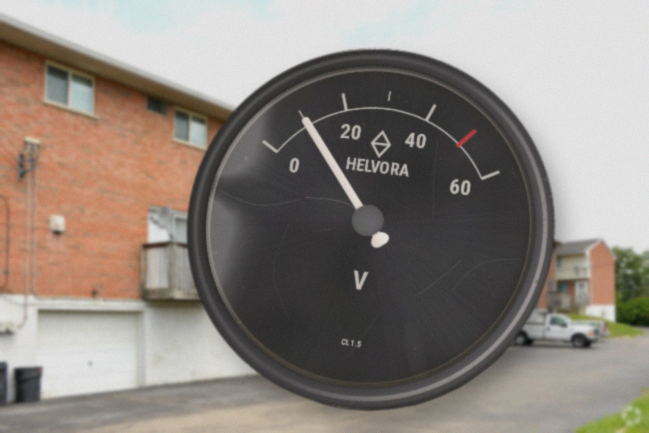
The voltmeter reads 10V
